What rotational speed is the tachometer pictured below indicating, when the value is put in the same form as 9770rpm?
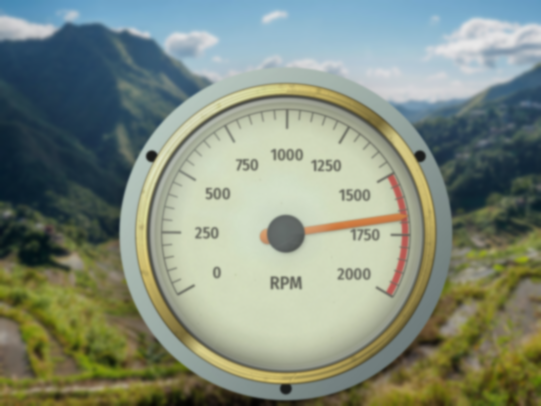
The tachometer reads 1675rpm
